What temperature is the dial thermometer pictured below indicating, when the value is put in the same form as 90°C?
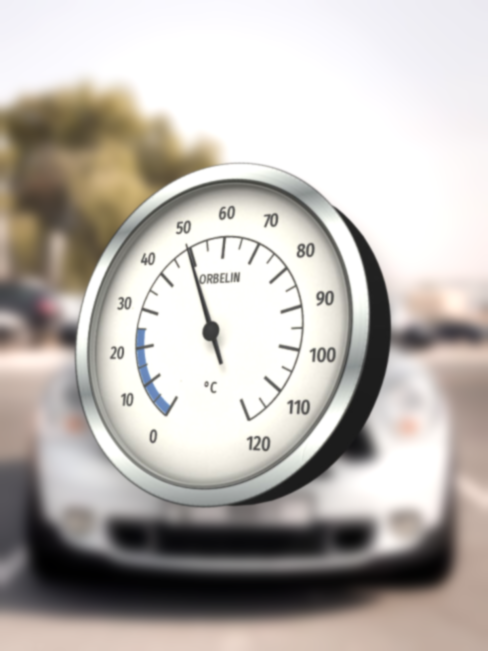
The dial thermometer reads 50°C
